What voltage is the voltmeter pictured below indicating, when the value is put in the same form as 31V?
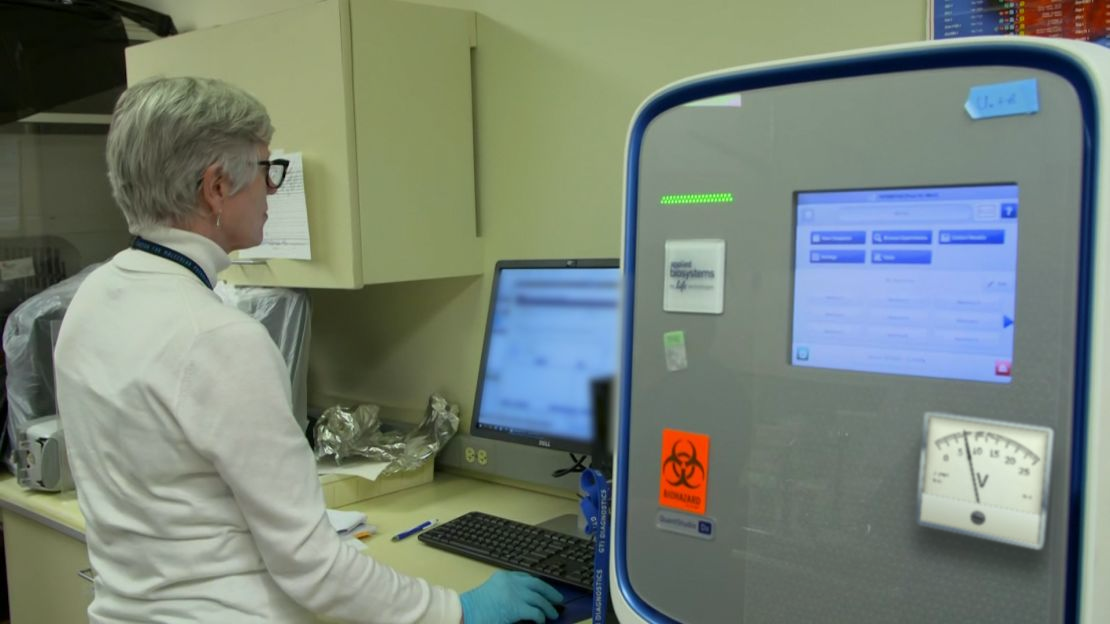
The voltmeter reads 7.5V
